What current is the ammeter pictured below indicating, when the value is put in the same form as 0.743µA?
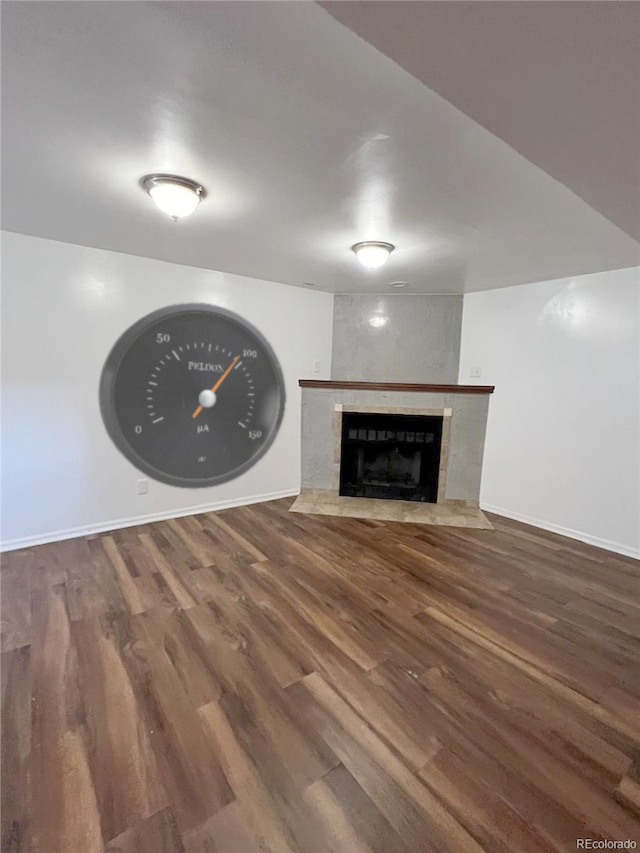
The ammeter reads 95µA
